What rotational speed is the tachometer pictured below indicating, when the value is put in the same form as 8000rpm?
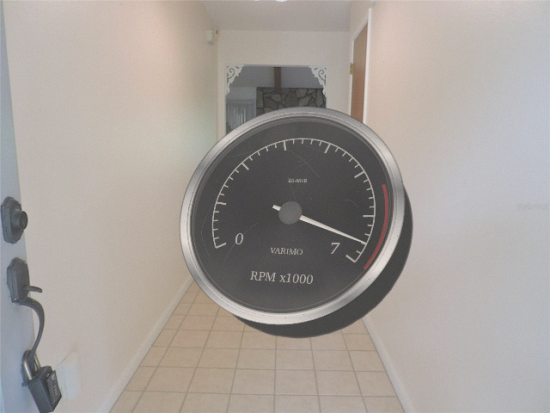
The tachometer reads 6600rpm
